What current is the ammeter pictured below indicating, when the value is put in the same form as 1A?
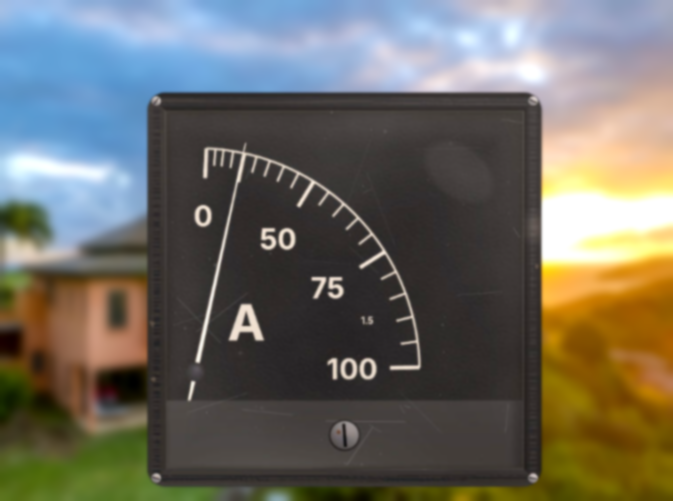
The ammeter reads 25A
